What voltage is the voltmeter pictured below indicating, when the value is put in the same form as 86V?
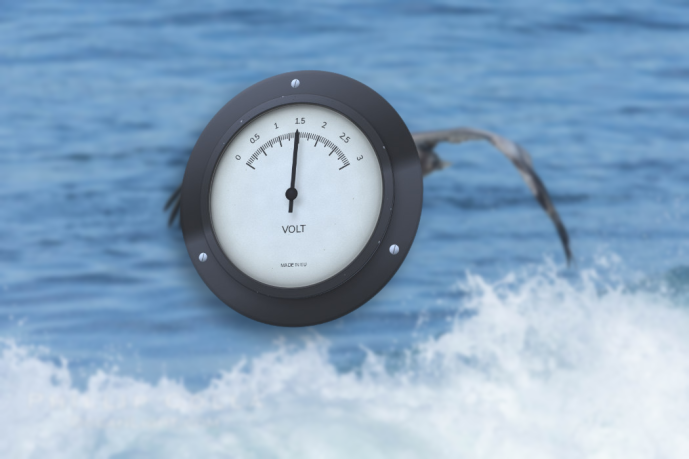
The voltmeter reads 1.5V
